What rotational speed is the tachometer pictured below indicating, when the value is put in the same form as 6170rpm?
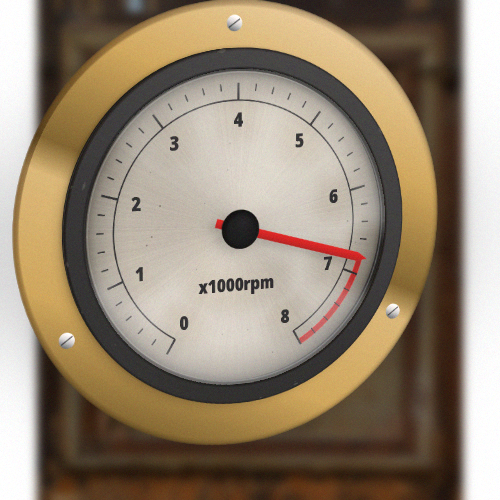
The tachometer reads 6800rpm
